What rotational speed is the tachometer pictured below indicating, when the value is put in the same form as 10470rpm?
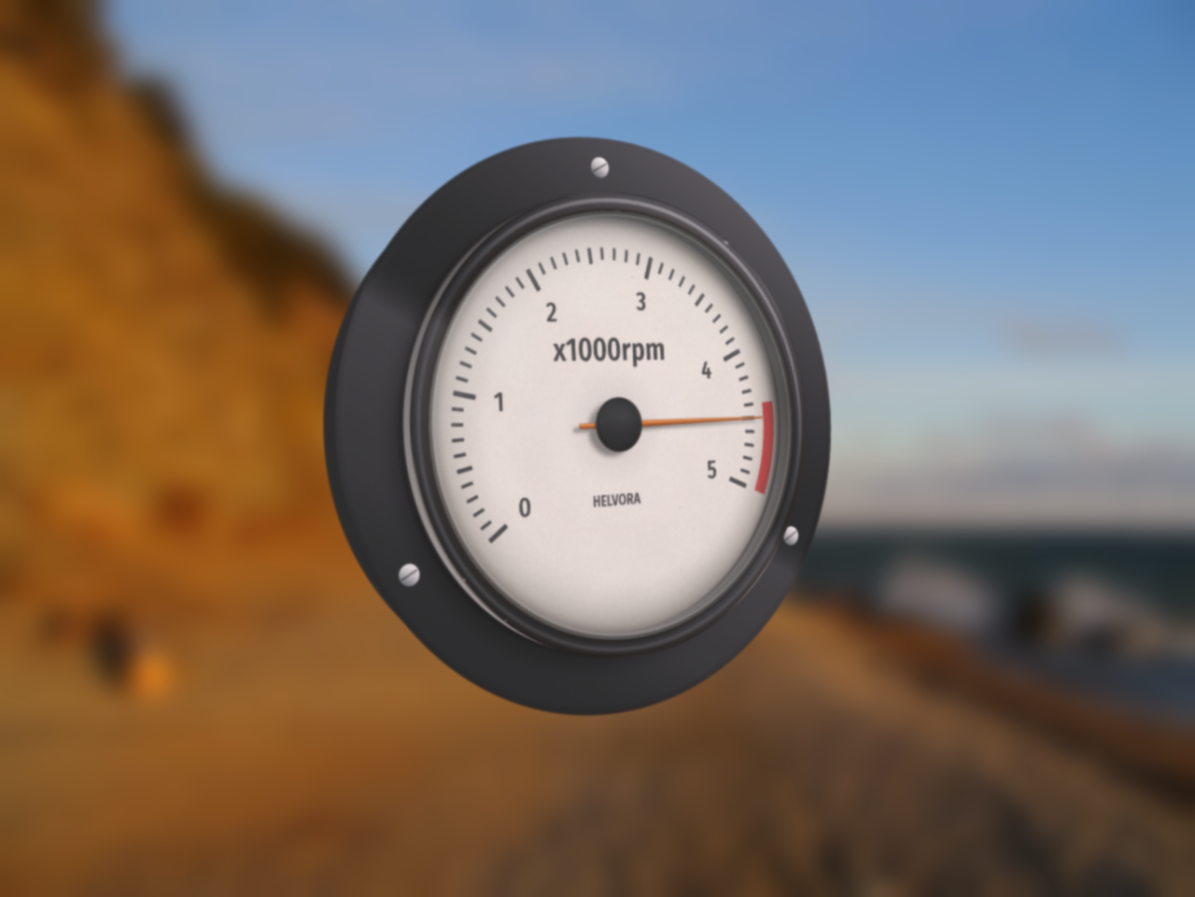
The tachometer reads 4500rpm
